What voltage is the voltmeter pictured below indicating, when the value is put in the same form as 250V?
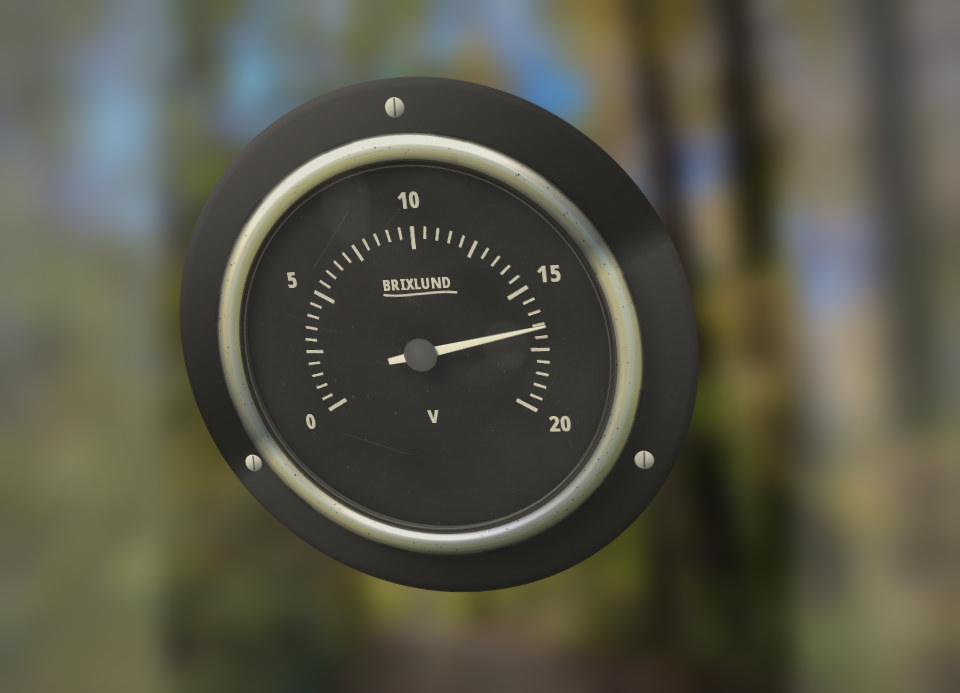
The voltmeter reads 16.5V
